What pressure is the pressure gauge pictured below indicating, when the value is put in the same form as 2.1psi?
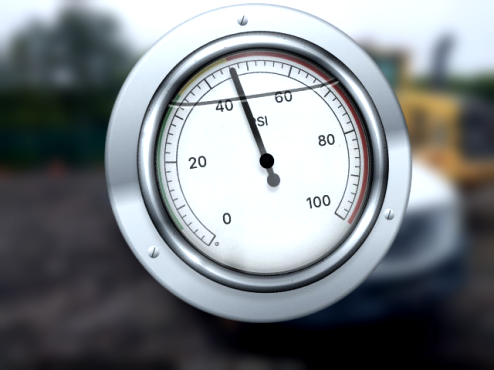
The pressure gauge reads 46psi
